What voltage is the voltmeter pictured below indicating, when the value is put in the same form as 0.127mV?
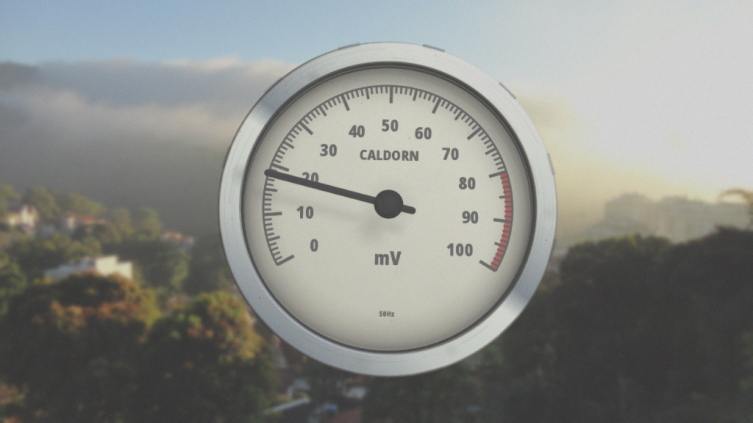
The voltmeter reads 18mV
